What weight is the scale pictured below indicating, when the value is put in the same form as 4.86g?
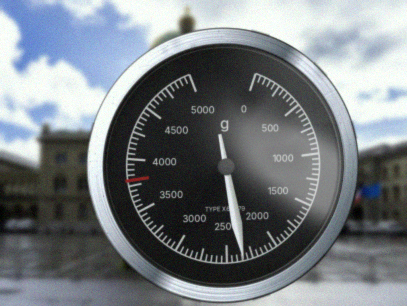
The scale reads 2350g
